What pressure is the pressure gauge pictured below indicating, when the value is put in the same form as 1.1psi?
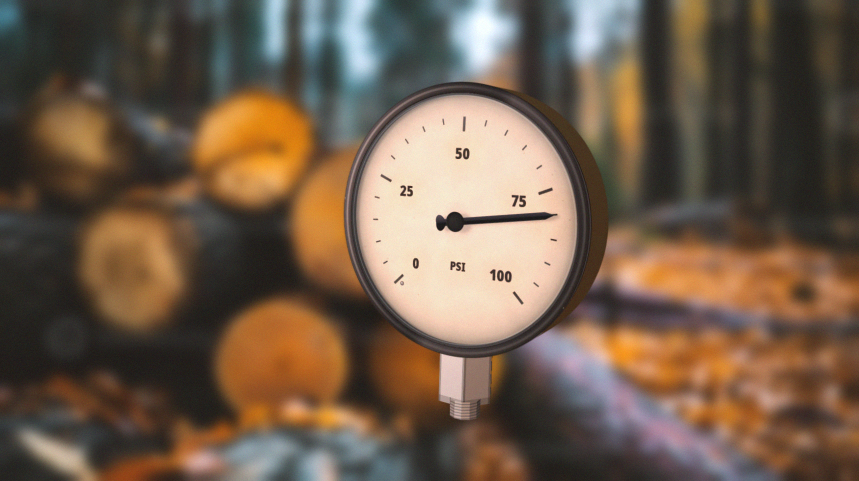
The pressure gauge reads 80psi
